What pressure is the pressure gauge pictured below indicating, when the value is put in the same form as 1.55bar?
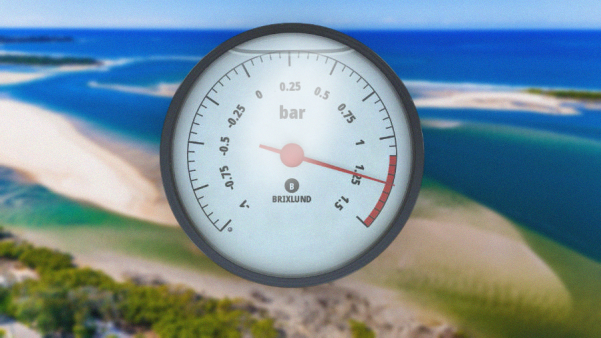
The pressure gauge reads 1.25bar
